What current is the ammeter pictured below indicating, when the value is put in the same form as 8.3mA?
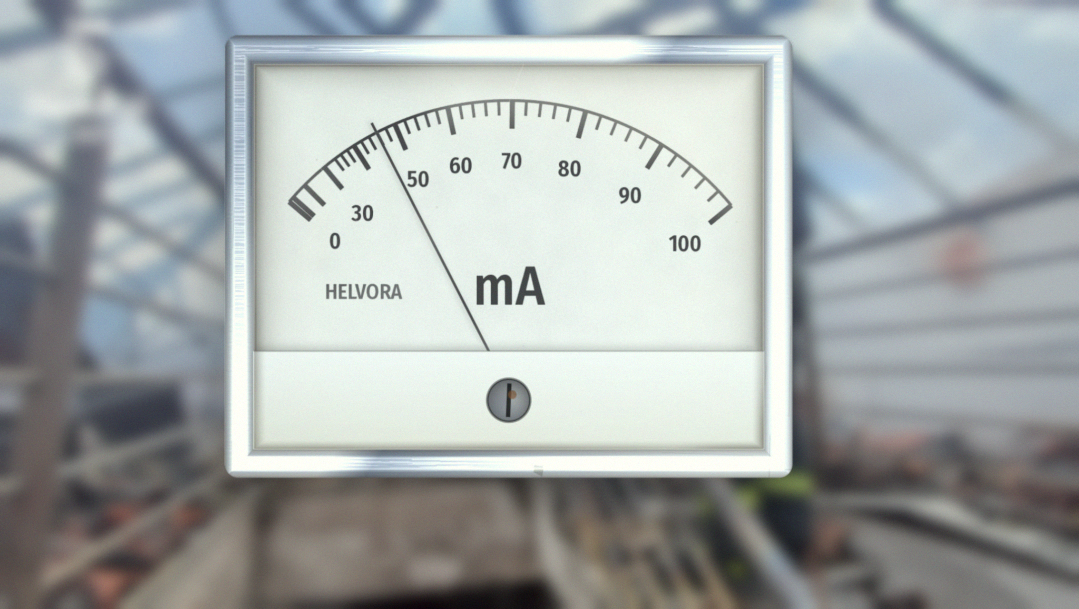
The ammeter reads 46mA
